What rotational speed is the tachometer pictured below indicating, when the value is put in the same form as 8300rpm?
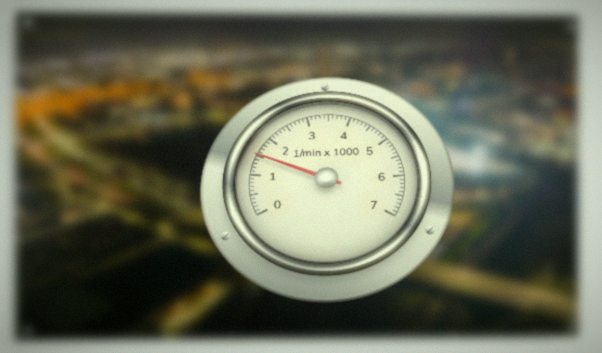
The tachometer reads 1500rpm
